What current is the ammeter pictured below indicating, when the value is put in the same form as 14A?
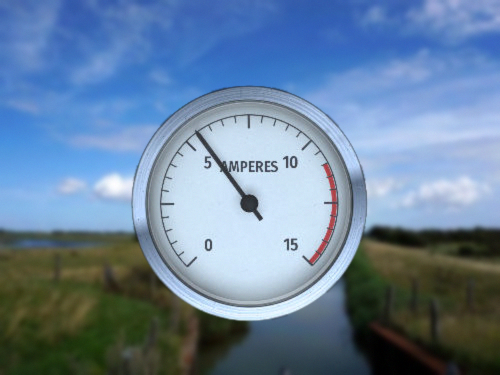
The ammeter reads 5.5A
